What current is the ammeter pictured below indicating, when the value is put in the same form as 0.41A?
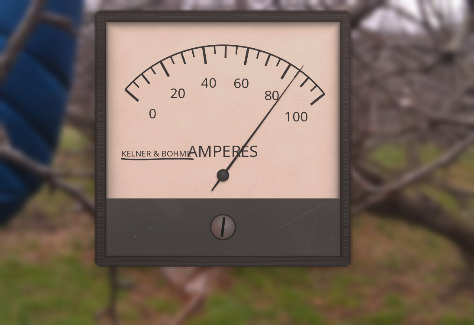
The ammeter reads 85A
